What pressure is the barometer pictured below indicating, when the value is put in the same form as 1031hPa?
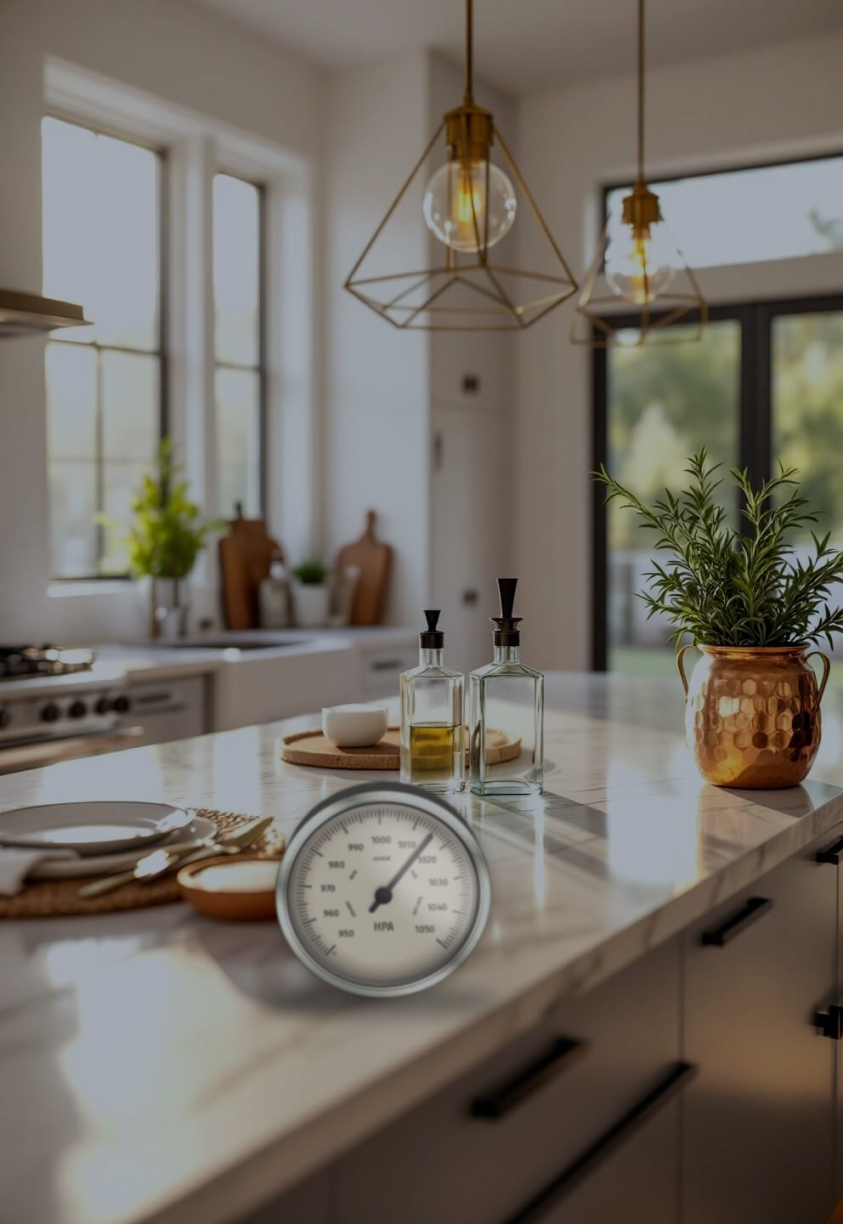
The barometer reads 1015hPa
